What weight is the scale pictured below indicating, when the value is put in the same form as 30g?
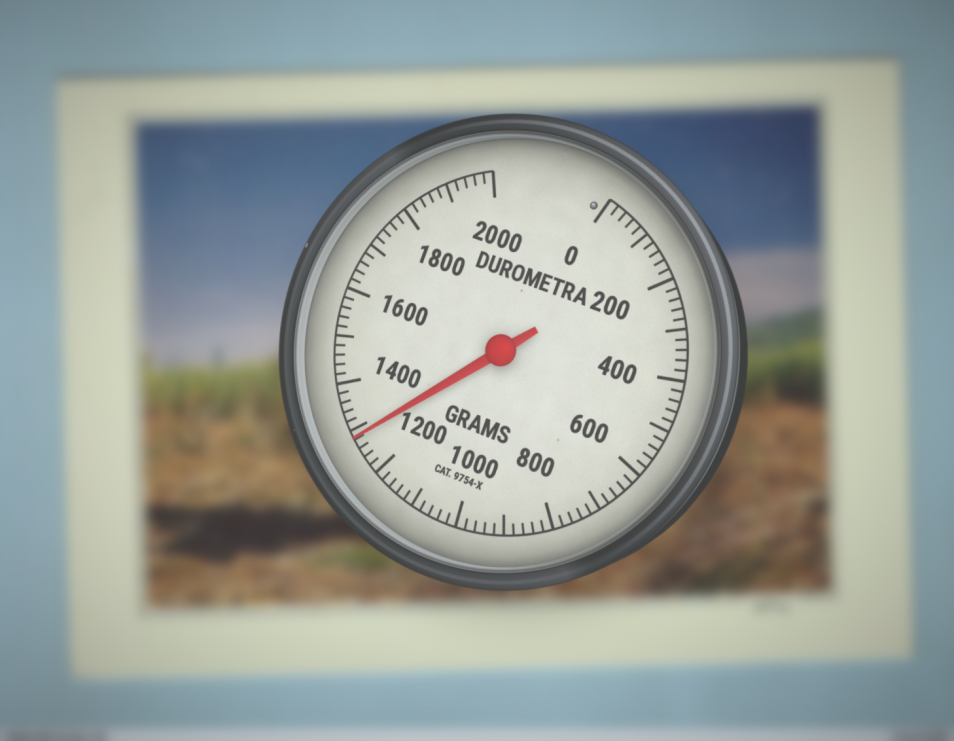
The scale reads 1280g
